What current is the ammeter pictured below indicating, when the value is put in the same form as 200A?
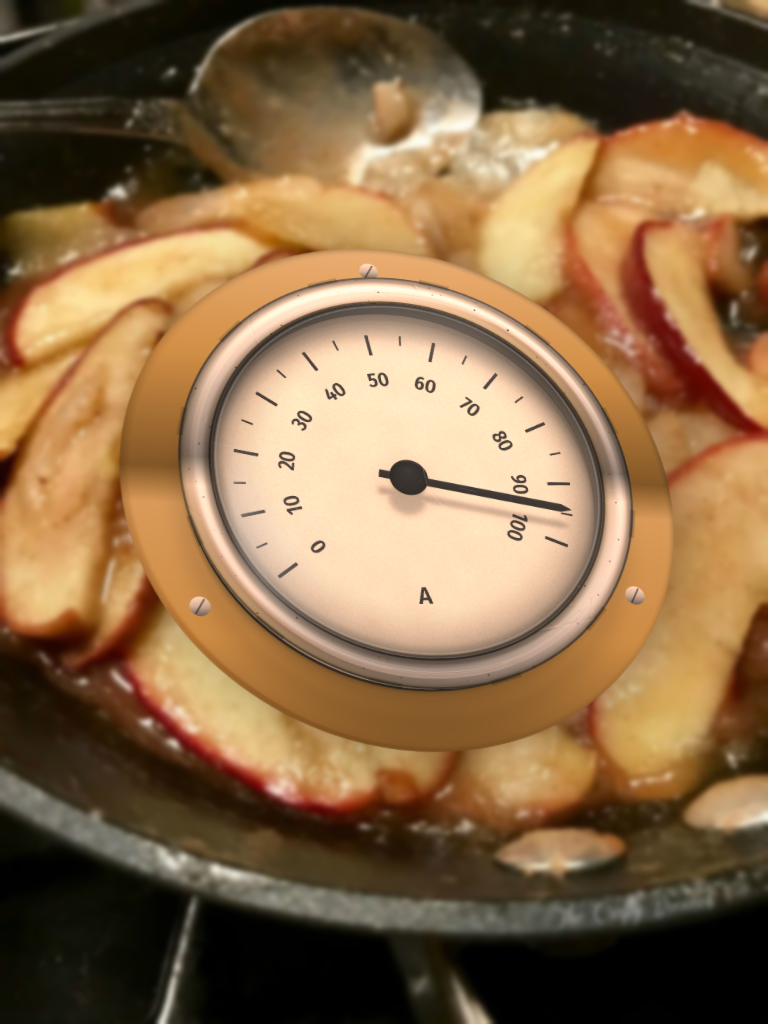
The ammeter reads 95A
